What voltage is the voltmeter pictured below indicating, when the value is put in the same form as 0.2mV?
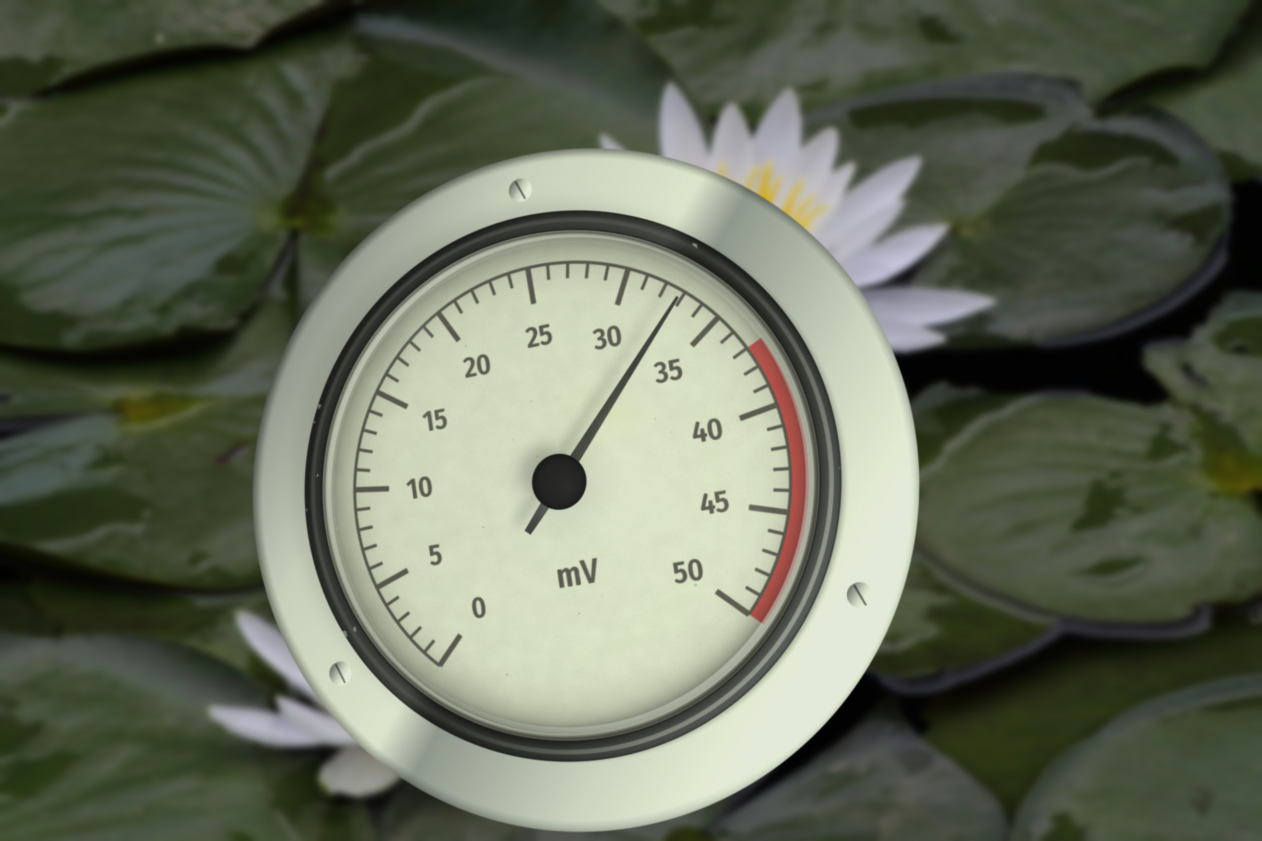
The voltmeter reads 33mV
